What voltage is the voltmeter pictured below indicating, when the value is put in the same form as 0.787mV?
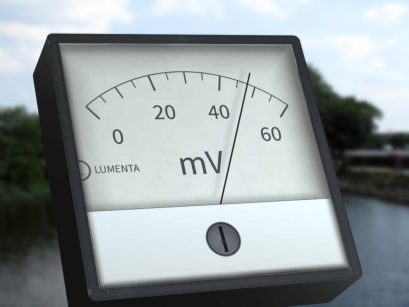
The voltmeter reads 47.5mV
